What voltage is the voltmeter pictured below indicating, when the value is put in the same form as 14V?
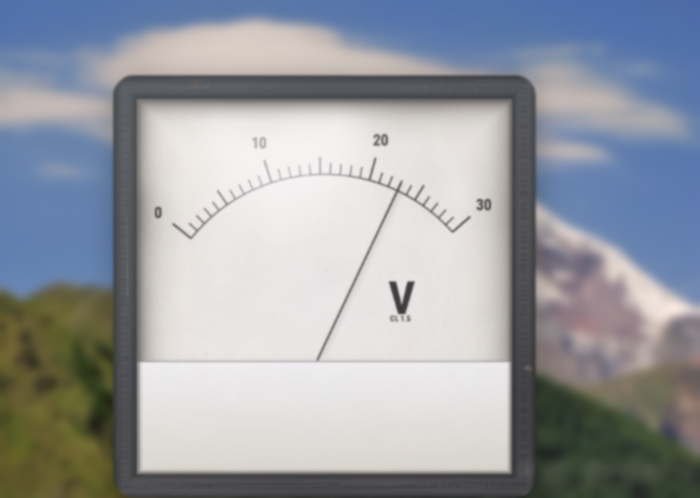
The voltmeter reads 23V
